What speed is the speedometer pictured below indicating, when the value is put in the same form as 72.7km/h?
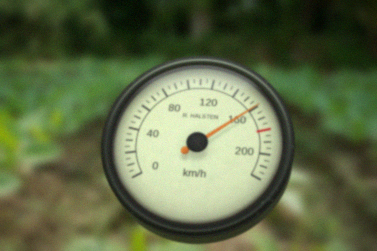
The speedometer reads 160km/h
